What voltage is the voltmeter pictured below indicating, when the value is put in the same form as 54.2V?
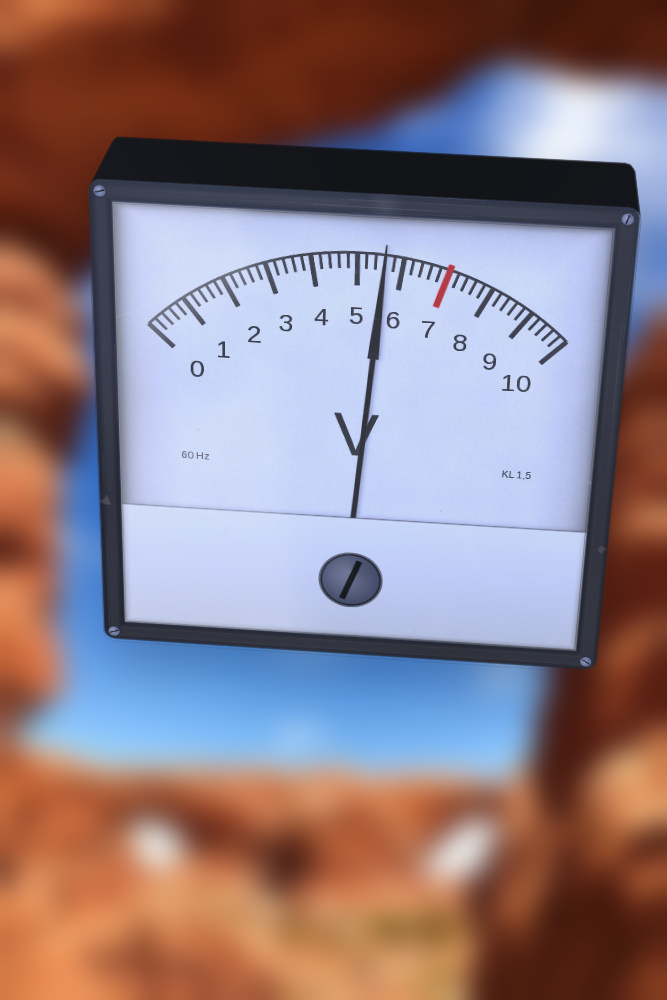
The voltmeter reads 5.6V
